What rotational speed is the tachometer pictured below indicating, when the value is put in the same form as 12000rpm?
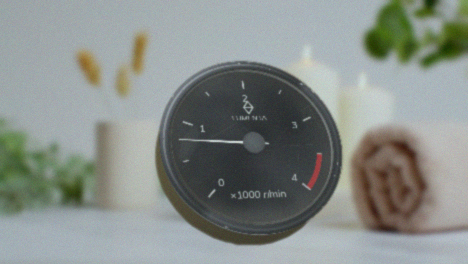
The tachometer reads 750rpm
